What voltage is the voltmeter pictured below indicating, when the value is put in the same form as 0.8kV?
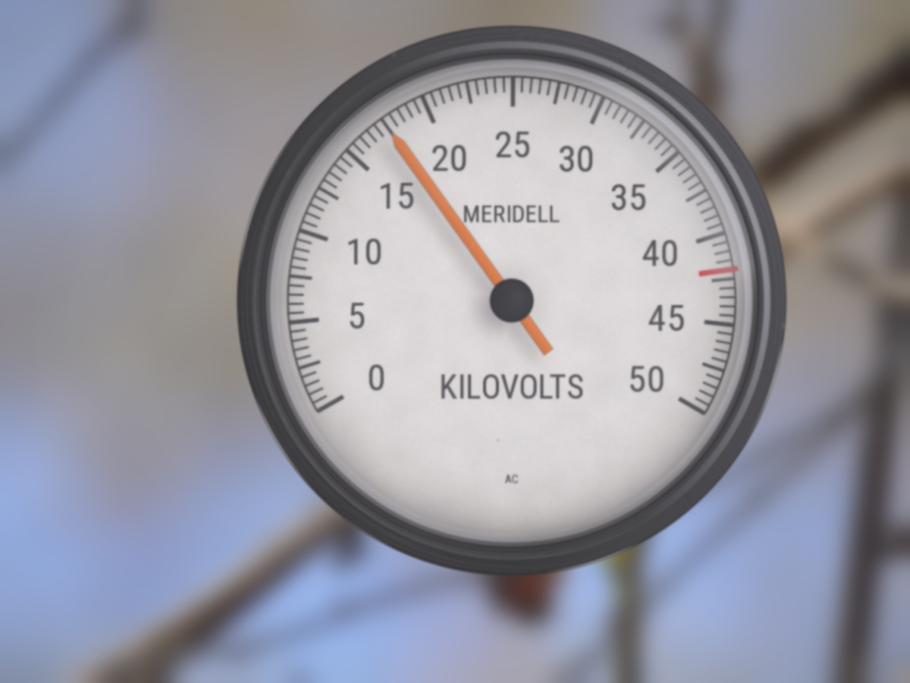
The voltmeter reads 17.5kV
